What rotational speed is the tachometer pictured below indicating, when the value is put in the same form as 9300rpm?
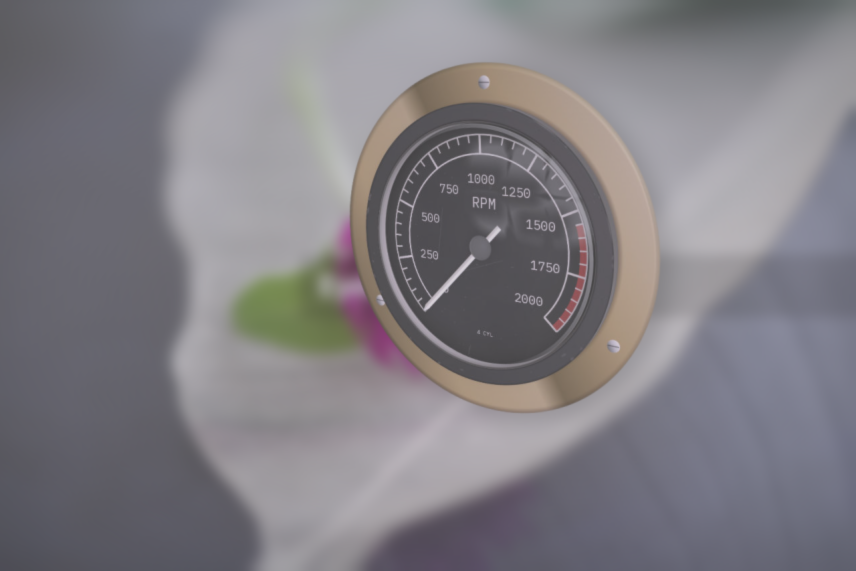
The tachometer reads 0rpm
